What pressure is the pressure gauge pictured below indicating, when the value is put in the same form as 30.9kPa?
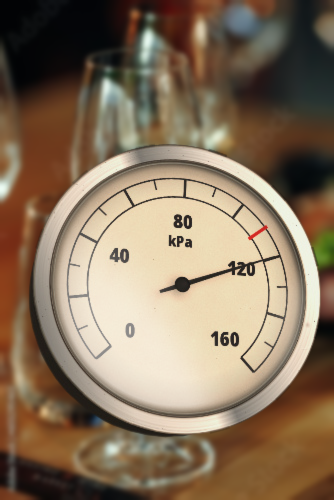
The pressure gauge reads 120kPa
